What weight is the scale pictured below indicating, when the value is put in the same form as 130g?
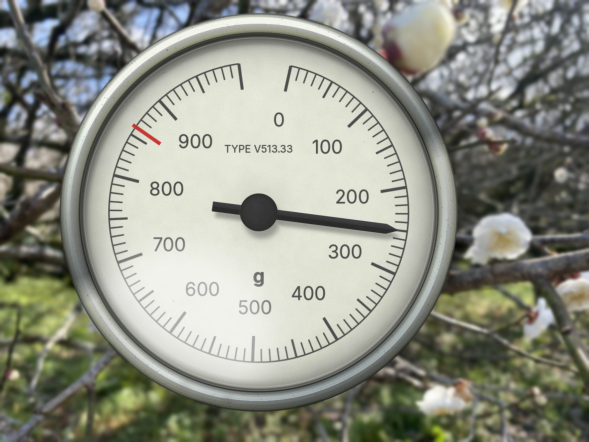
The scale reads 250g
